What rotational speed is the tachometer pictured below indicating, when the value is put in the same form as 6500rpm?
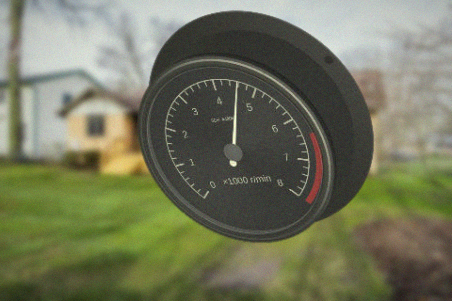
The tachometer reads 4600rpm
